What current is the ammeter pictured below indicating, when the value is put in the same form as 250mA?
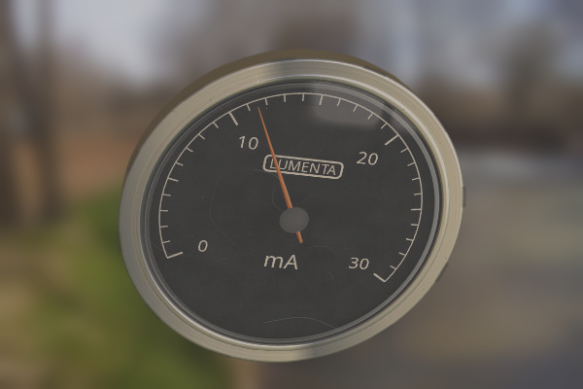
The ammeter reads 11.5mA
